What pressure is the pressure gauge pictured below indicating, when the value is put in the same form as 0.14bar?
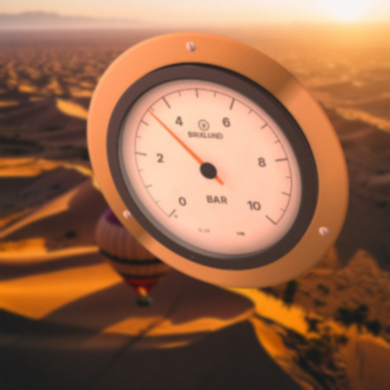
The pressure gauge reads 3.5bar
